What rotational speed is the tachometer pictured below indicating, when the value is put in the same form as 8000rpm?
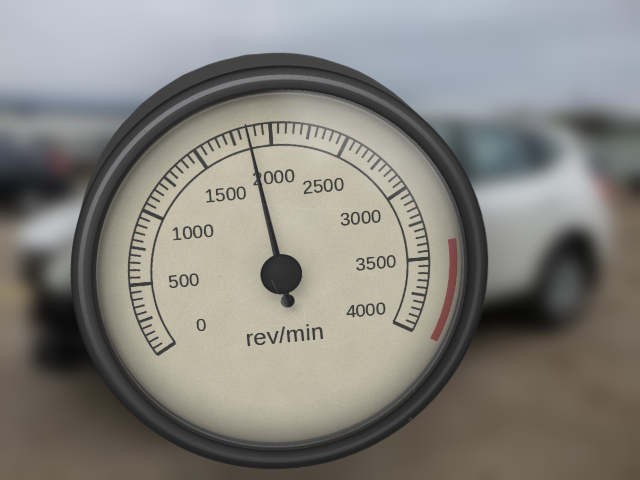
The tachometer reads 1850rpm
